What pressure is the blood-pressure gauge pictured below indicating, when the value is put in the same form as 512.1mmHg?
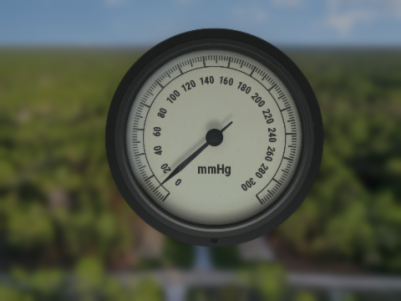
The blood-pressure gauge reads 10mmHg
